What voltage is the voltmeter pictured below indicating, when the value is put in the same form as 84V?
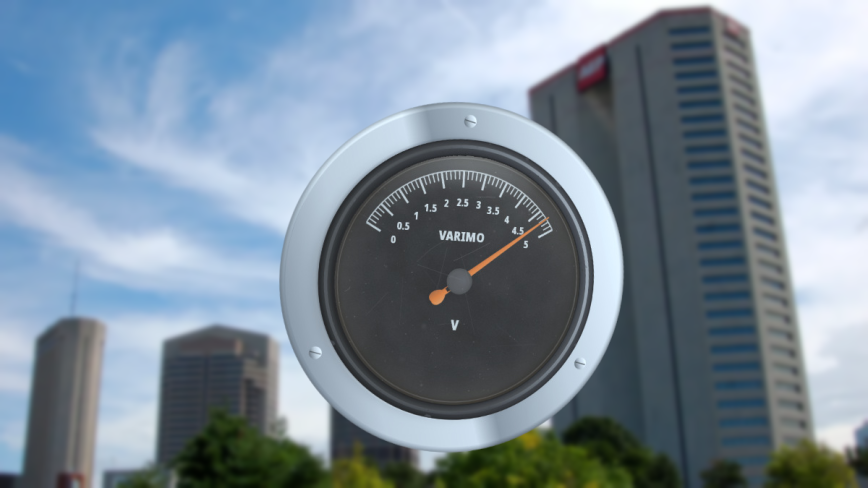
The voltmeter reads 4.7V
